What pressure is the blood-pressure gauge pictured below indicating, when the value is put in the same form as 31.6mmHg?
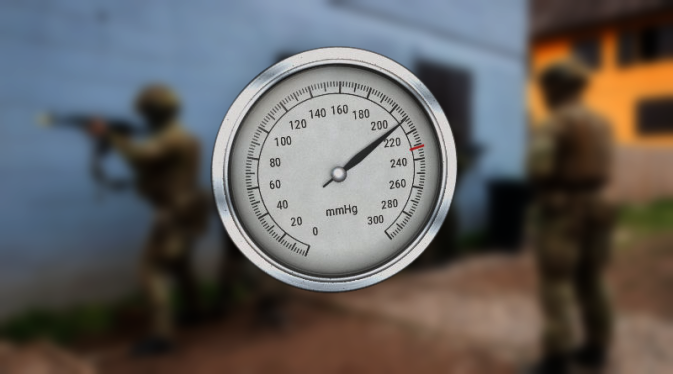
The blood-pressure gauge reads 210mmHg
